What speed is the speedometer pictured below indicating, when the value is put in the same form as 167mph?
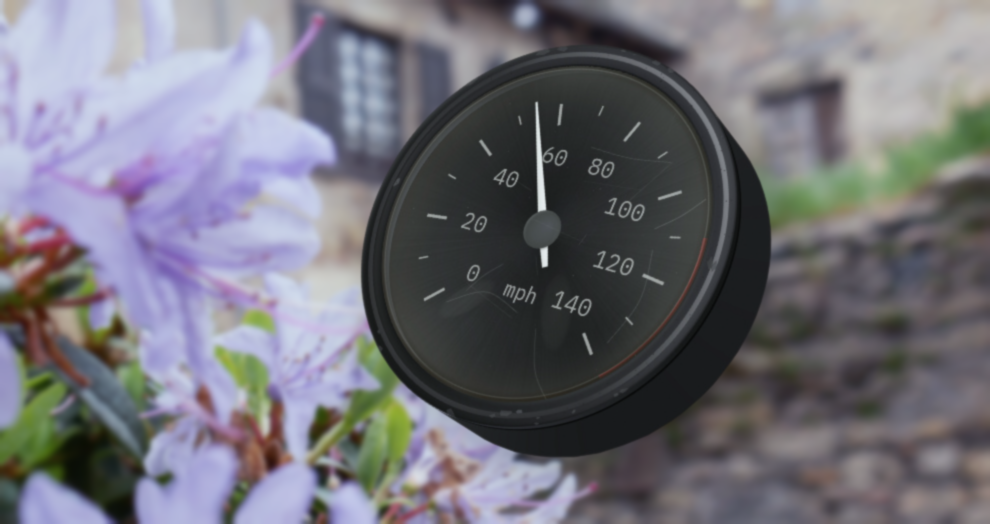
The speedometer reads 55mph
